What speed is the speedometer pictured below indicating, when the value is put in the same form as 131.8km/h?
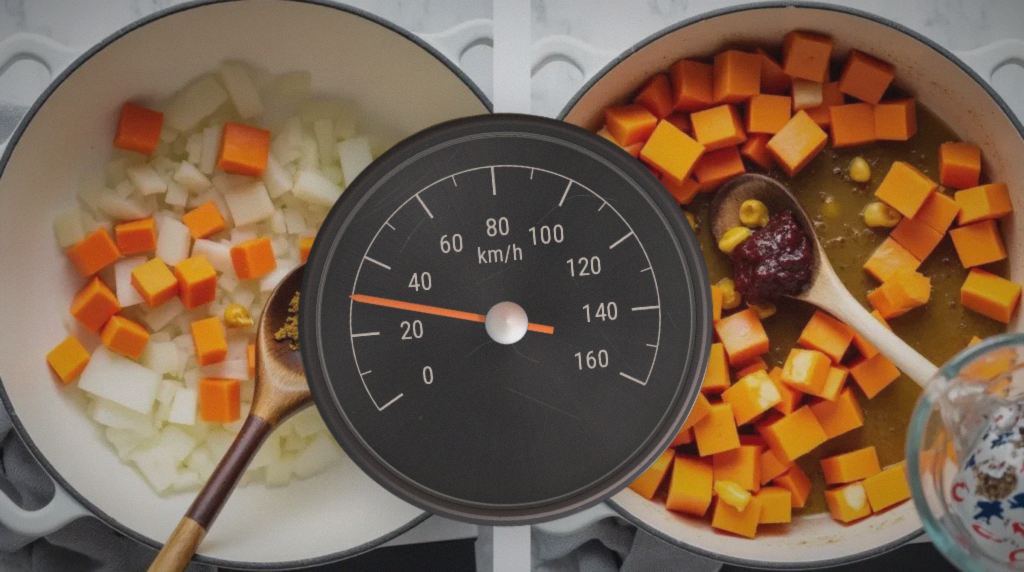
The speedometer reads 30km/h
